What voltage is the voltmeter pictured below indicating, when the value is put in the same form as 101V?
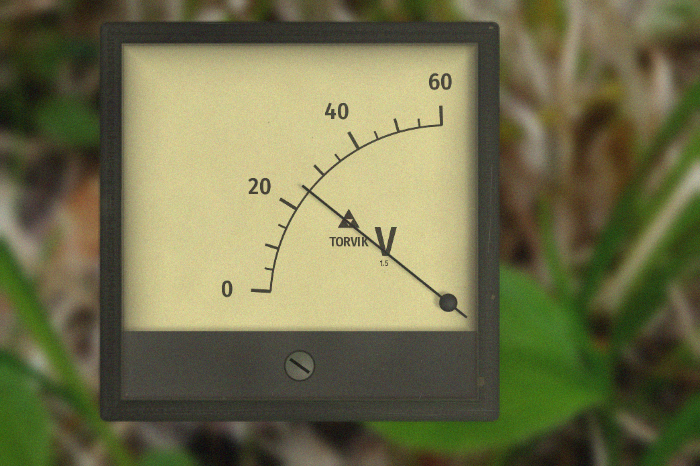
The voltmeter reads 25V
